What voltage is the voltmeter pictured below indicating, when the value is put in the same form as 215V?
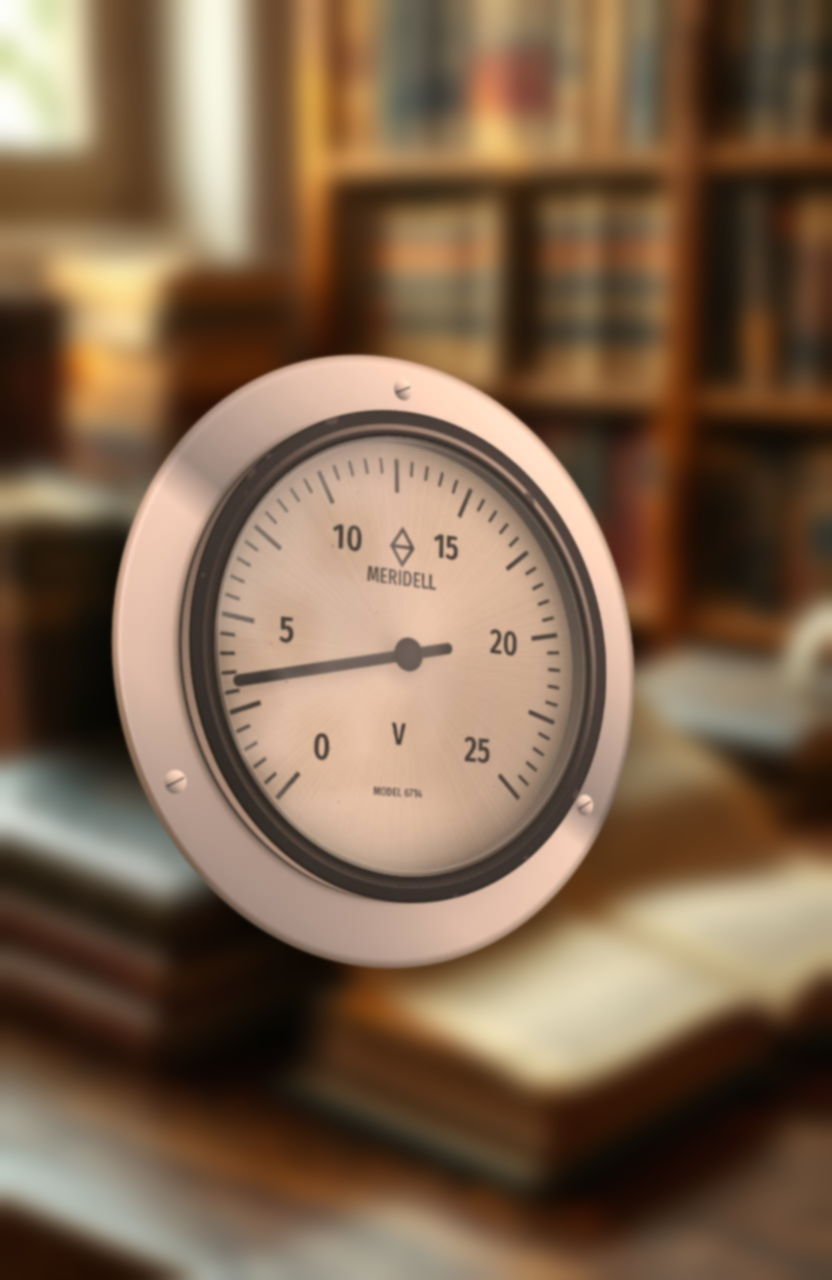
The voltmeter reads 3.25V
